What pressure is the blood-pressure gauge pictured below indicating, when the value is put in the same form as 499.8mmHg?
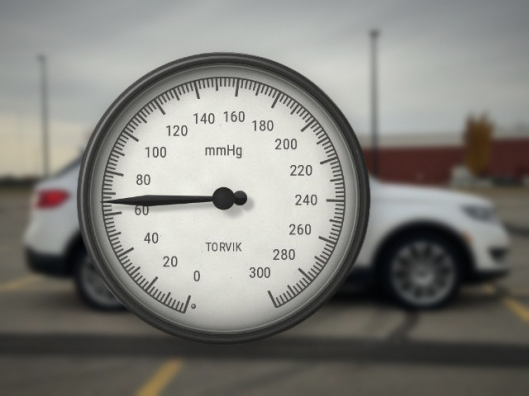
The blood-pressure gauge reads 66mmHg
